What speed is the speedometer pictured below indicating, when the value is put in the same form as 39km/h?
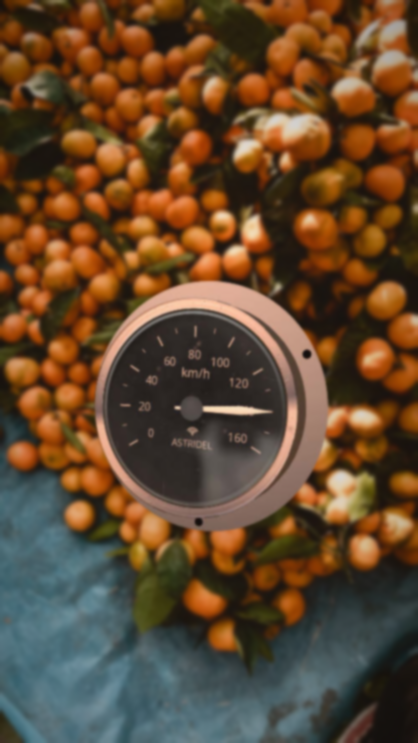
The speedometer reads 140km/h
